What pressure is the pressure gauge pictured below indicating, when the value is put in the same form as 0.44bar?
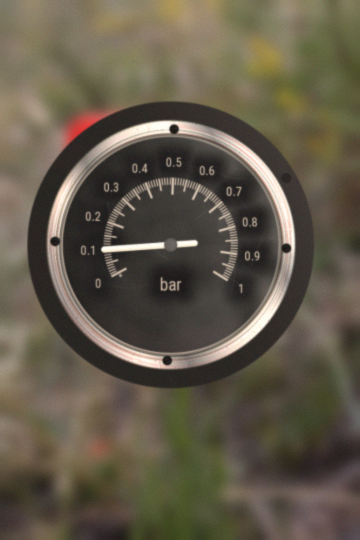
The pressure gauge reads 0.1bar
